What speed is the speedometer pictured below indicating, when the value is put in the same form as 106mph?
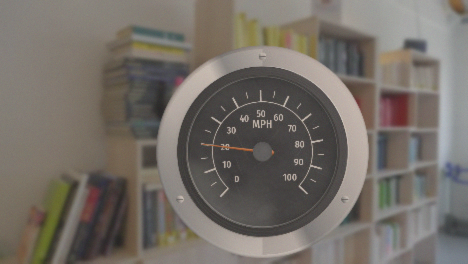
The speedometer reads 20mph
